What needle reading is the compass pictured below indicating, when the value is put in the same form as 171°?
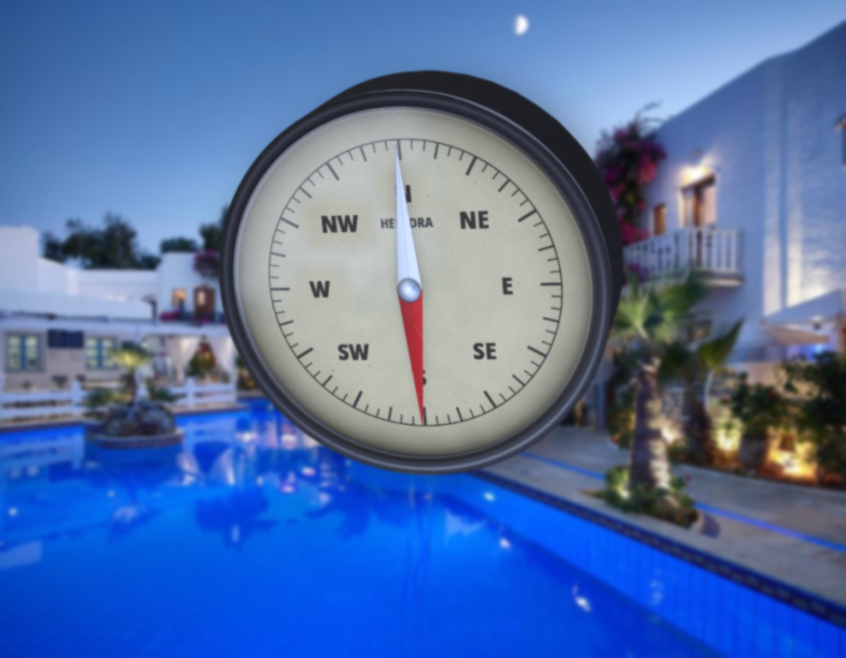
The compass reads 180°
